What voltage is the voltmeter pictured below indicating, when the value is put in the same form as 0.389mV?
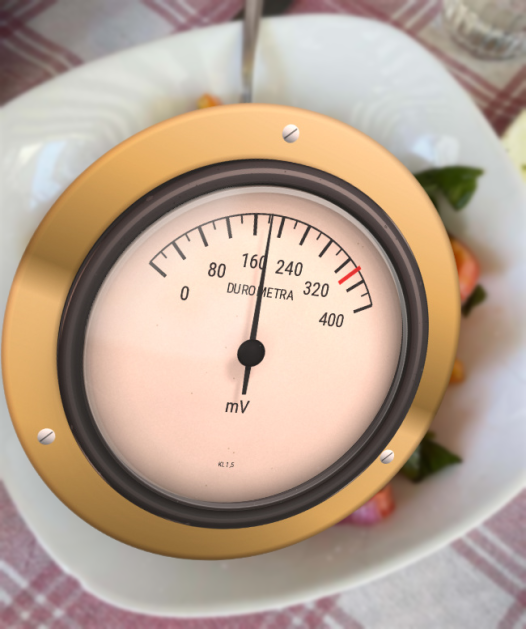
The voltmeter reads 180mV
